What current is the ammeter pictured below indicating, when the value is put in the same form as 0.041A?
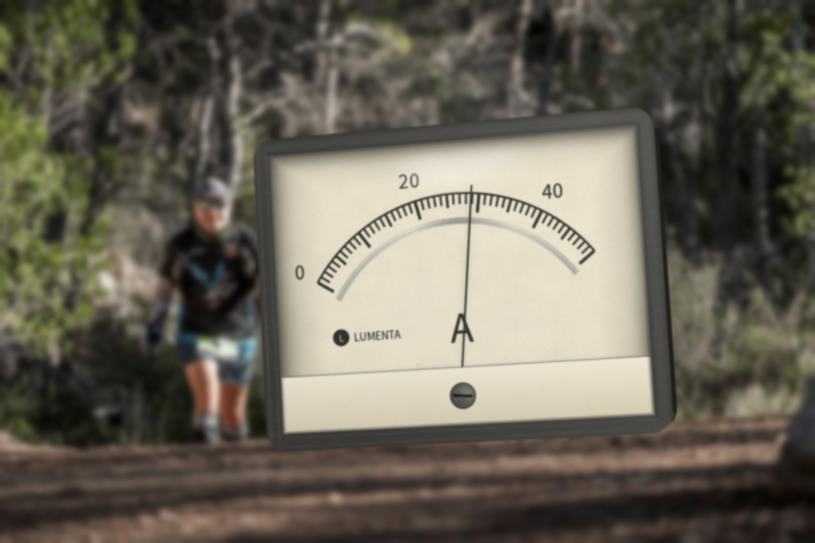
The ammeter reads 29A
